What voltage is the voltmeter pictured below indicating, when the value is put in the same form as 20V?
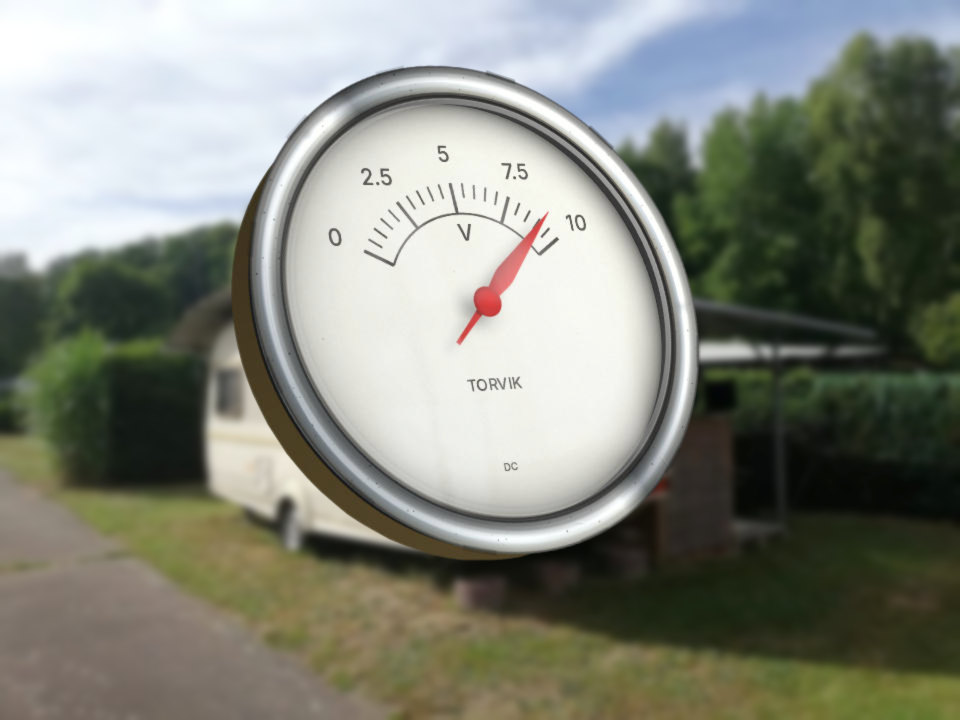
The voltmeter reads 9V
